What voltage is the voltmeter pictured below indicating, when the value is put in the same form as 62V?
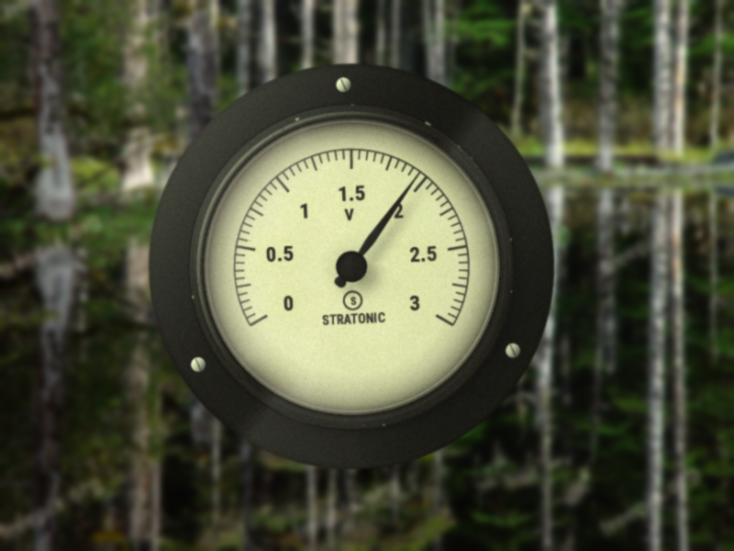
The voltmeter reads 1.95V
